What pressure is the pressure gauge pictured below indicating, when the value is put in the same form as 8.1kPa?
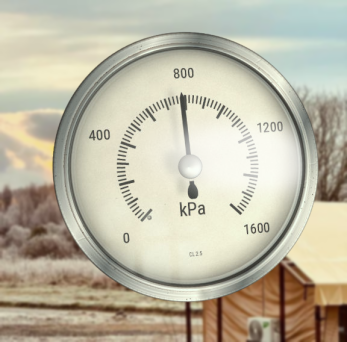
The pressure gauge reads 780kPa
